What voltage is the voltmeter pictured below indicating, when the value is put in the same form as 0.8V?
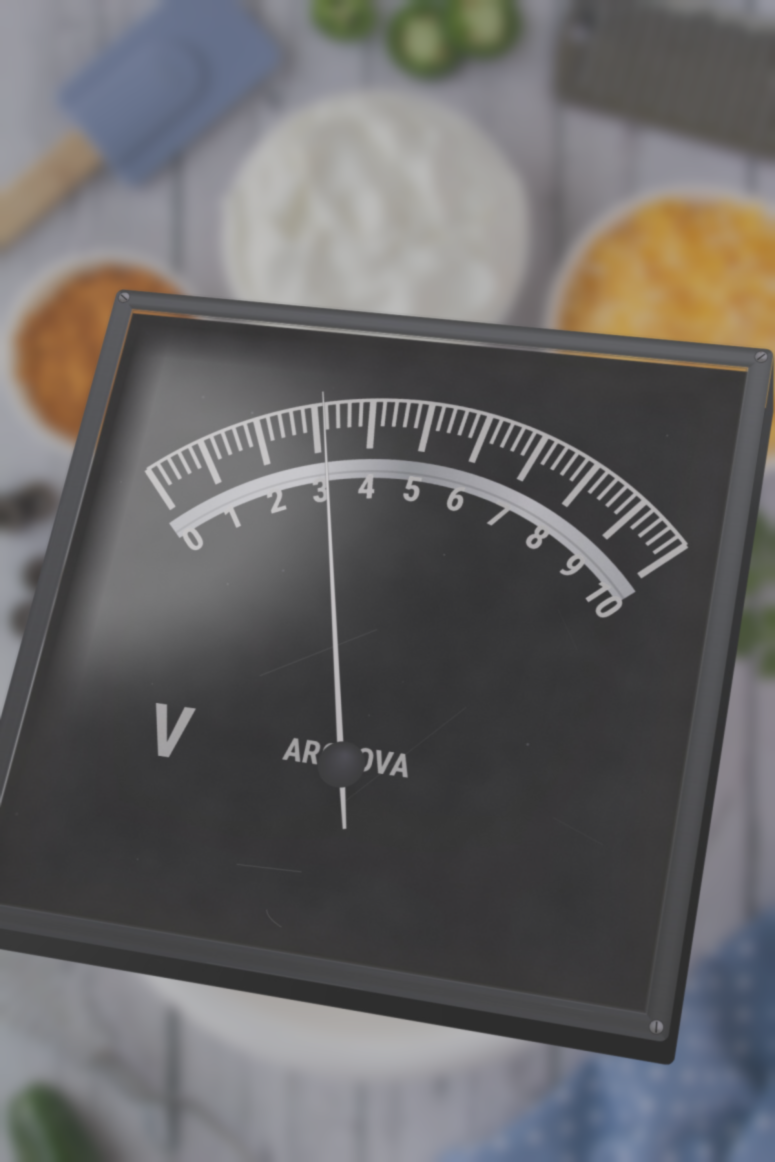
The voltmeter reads 3.2V
